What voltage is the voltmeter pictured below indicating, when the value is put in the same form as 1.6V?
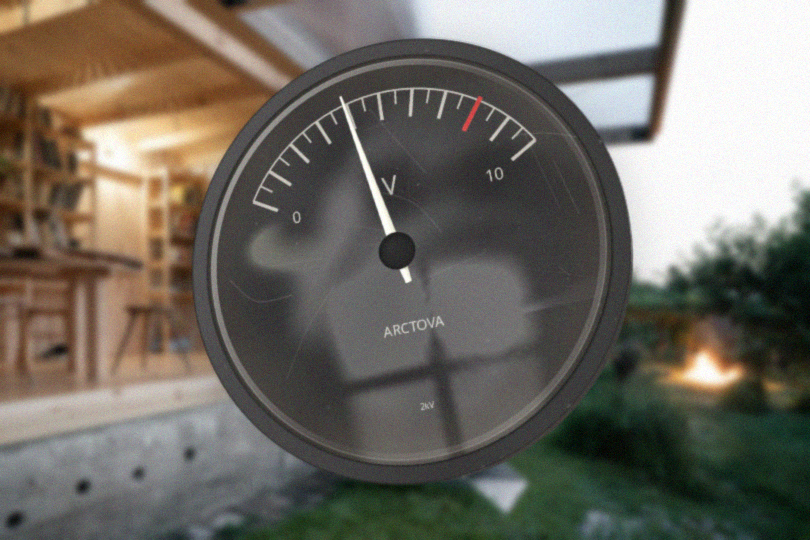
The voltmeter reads 4V
